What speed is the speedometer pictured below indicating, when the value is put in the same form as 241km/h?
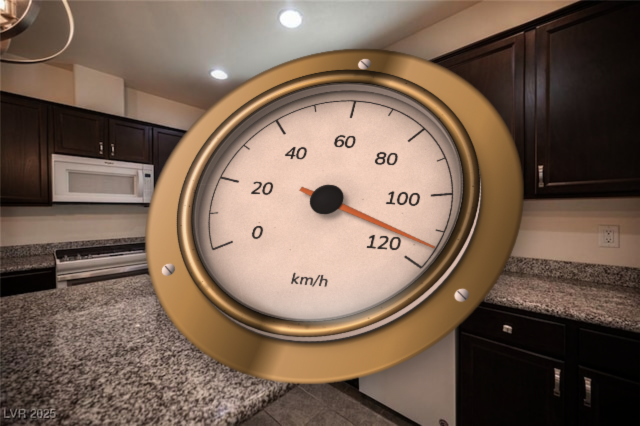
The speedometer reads 115km/h
